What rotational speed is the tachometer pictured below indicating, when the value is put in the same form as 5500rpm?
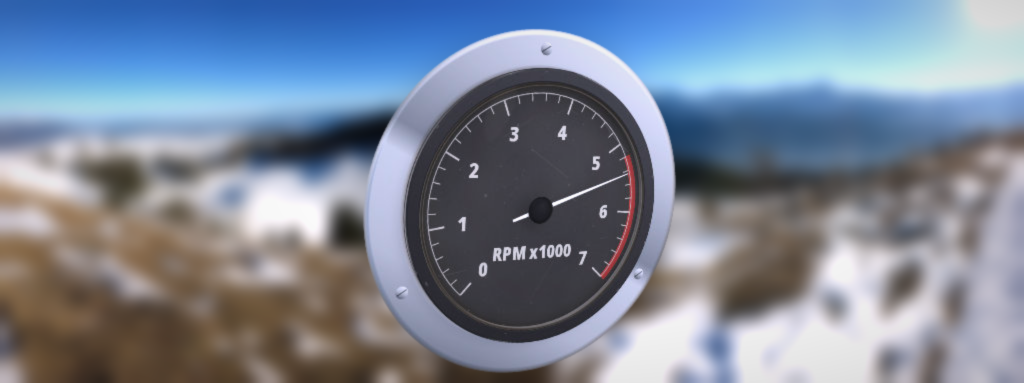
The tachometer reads 5400rpm
